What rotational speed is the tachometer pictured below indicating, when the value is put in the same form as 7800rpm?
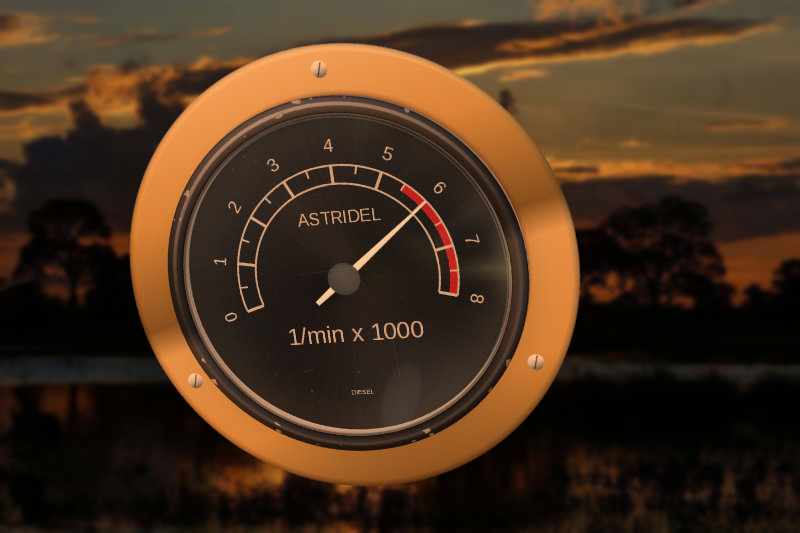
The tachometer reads 6000rpm
